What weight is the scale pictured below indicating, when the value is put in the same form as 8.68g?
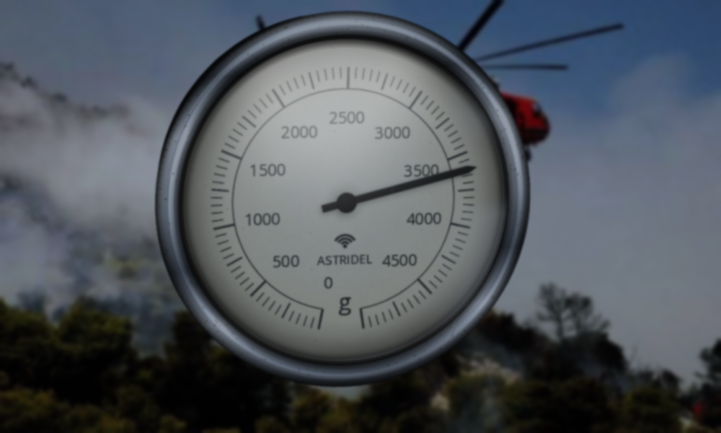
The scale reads 3600g
